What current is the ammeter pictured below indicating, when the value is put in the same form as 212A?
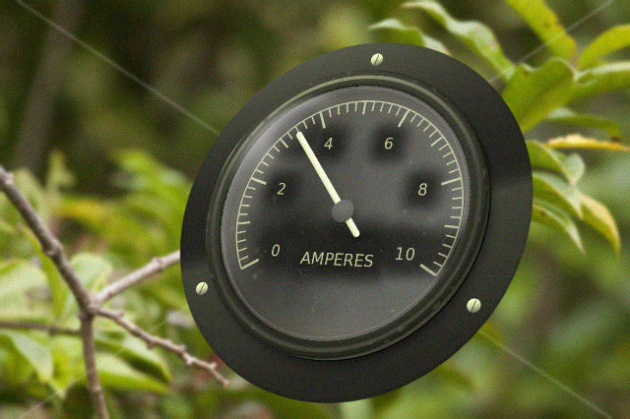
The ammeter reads 3.4A
